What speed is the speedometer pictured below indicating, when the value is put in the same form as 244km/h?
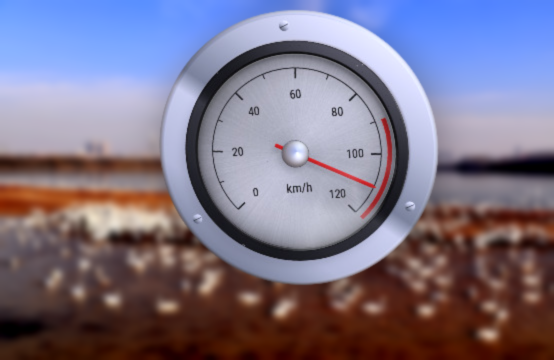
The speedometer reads 110km/h
